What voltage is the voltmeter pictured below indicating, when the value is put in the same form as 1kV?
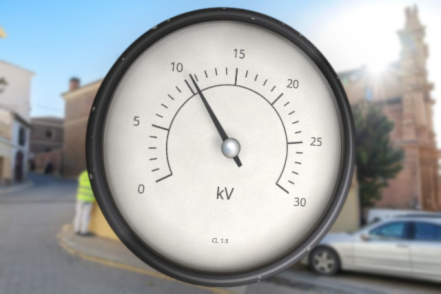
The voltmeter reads 10.5kV
